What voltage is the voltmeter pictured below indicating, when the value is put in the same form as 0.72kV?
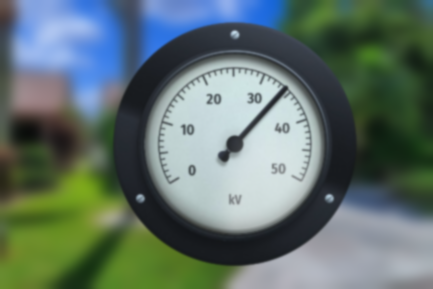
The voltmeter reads 34kV
